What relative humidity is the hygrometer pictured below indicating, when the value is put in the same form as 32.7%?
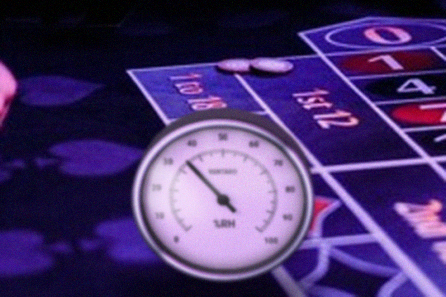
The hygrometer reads 35%
